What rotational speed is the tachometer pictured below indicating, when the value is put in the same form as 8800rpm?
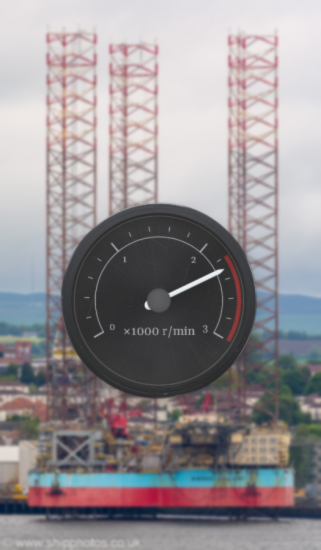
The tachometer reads 2300rpm
